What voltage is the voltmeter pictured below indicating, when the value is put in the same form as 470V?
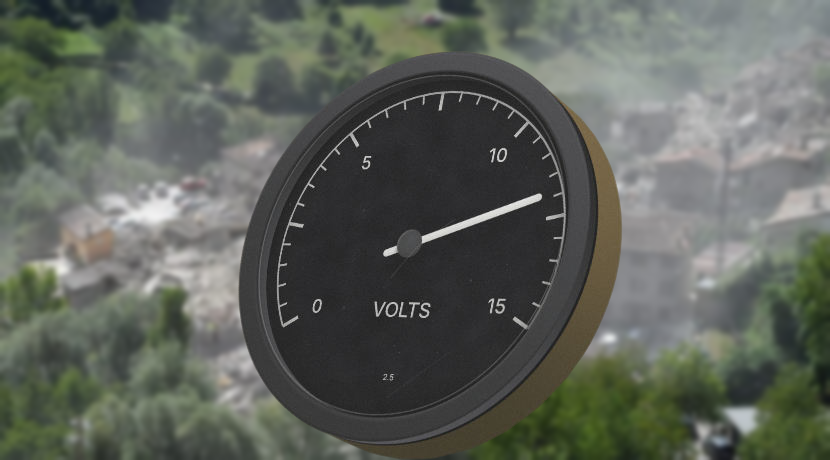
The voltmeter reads 12V
